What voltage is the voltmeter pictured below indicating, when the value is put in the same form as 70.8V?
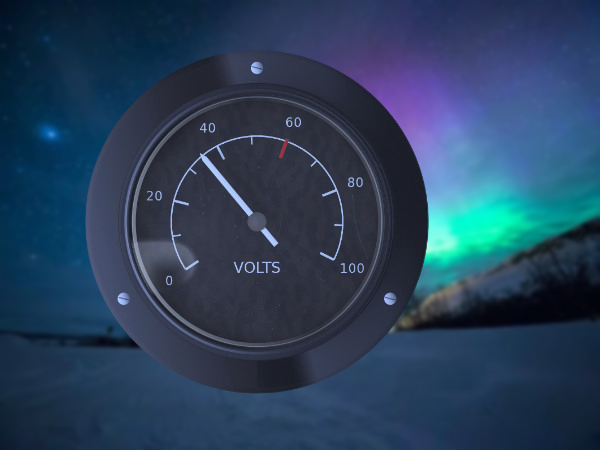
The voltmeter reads 35V
